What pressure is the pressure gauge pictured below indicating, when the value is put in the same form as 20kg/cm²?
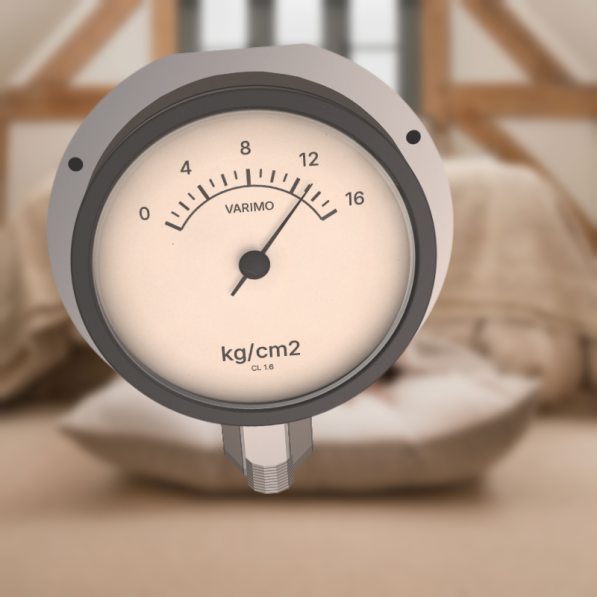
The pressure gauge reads 13kg/cm²
